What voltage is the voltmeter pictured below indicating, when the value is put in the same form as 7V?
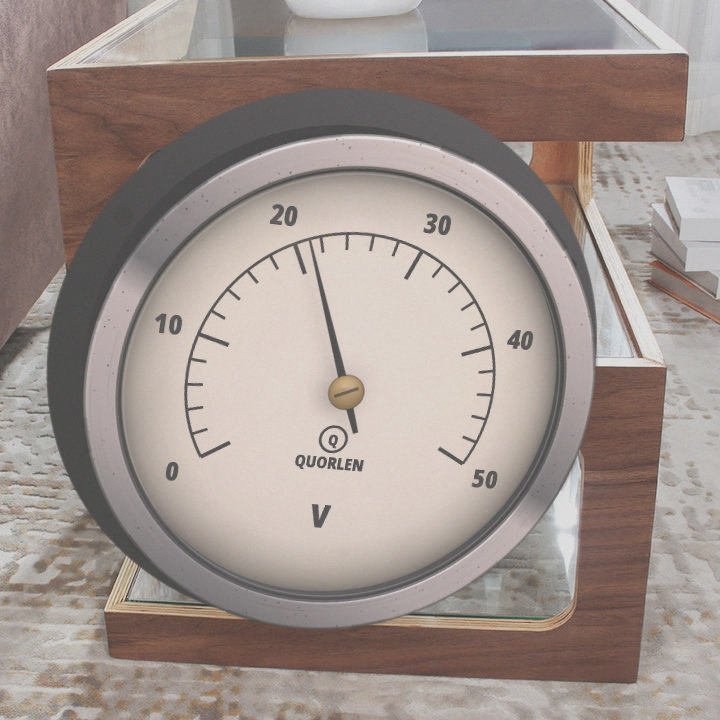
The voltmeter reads 21V
